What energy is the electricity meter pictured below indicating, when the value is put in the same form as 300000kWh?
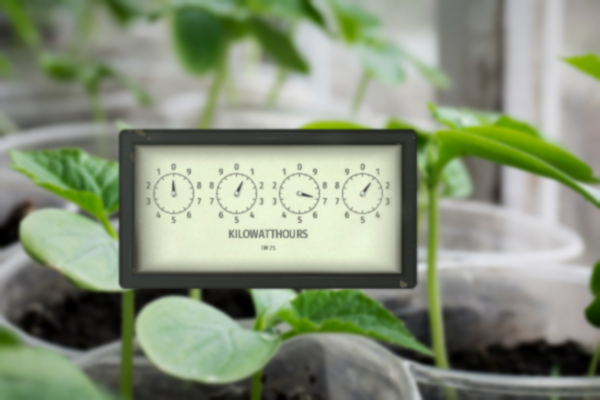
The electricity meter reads 71kWh
